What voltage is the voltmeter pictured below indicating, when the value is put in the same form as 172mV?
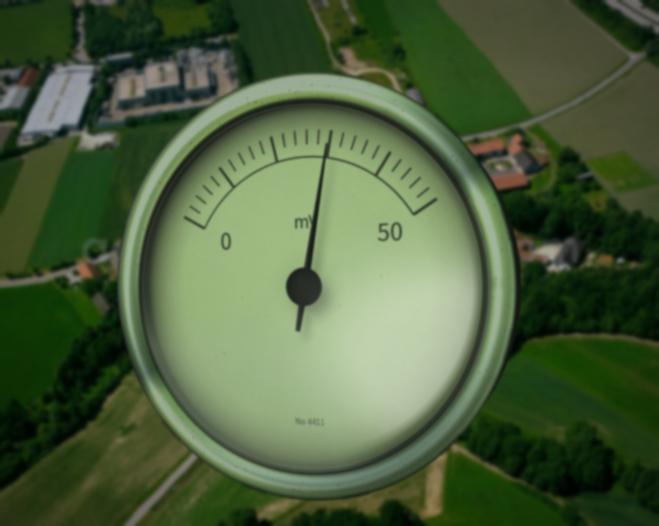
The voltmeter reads 30mV
